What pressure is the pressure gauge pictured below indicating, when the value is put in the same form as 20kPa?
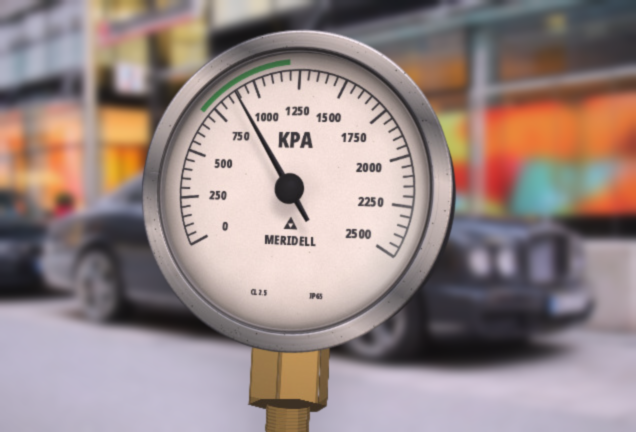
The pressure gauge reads 900kPa
